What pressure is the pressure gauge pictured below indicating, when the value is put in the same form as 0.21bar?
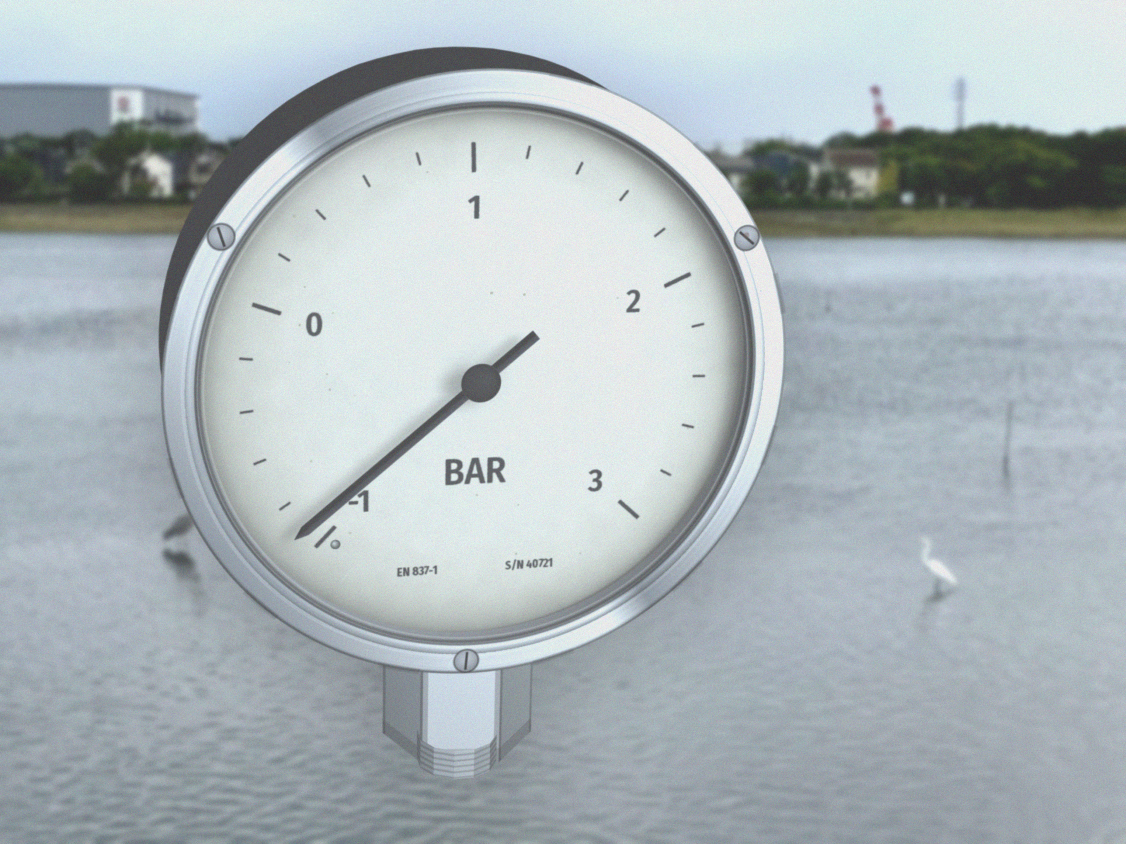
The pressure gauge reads -0.9bar
